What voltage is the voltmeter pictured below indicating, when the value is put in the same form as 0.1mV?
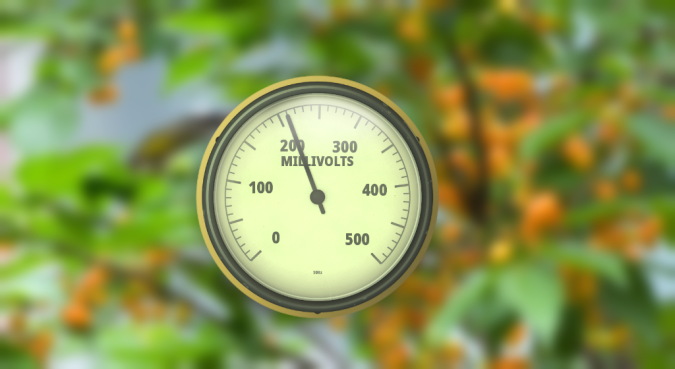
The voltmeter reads 210mV
